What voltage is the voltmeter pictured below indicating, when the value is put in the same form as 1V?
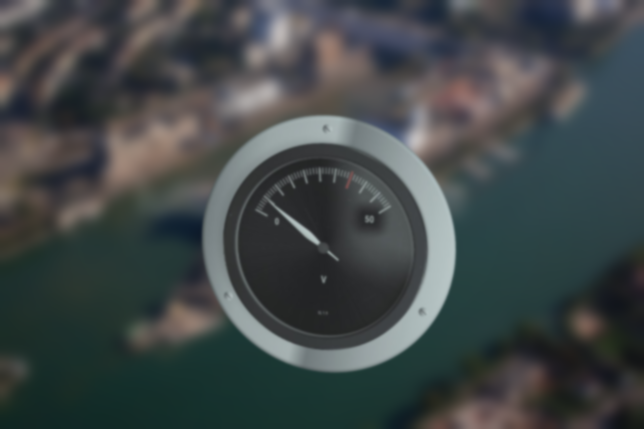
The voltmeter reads 5V
